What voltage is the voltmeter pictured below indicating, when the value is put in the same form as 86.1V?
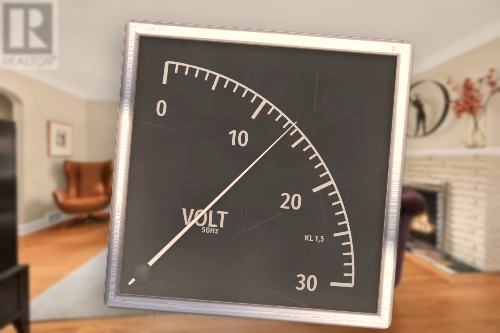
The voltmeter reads 13.5V
